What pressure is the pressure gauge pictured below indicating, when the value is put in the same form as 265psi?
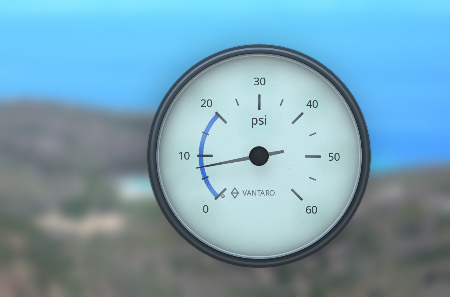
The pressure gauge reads 7.5psi
